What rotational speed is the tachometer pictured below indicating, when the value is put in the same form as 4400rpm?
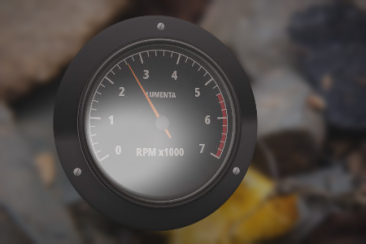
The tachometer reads 2600rpm
